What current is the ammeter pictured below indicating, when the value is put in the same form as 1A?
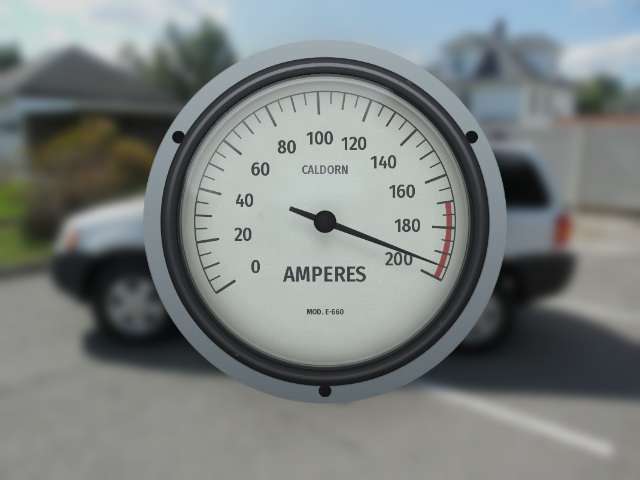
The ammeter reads 195A
